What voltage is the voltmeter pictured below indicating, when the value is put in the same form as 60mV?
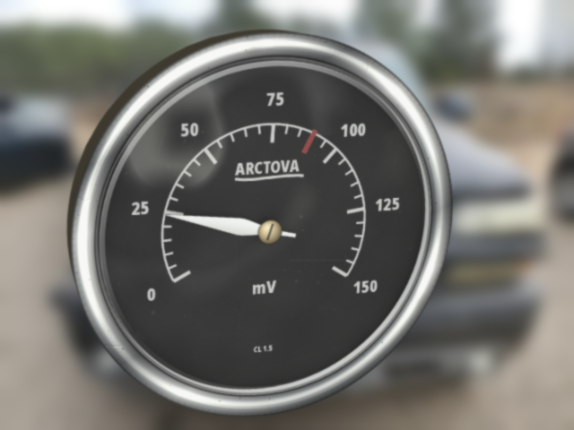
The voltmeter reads 25mV
